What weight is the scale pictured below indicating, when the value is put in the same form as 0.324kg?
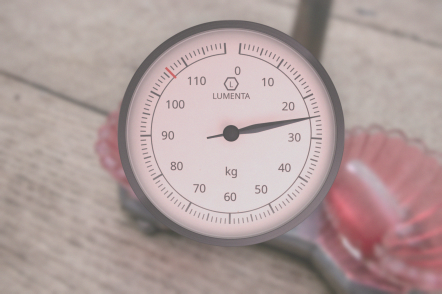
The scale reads 25kg
